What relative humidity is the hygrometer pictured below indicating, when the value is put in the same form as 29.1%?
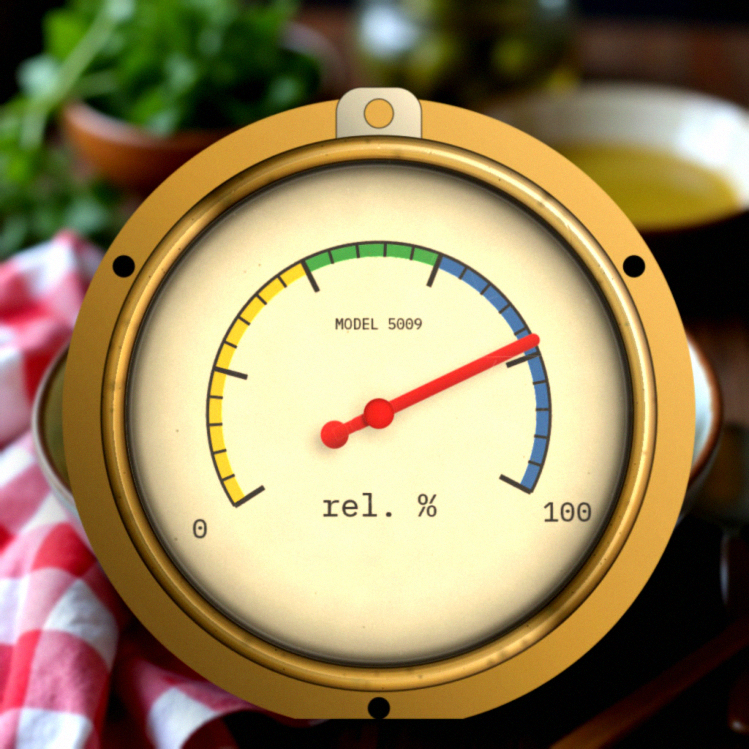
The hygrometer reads 78%
